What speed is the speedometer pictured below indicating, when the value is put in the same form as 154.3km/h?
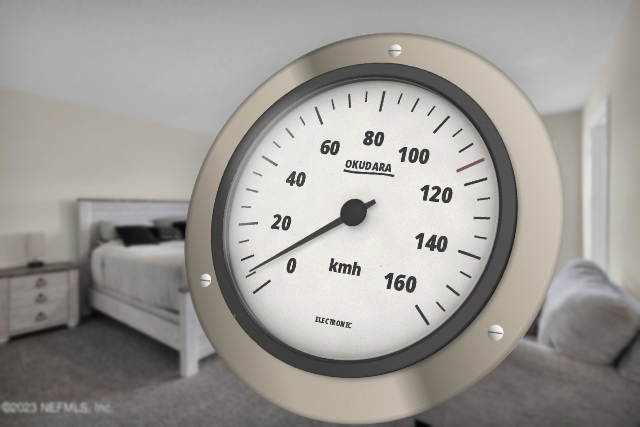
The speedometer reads 5km/h
